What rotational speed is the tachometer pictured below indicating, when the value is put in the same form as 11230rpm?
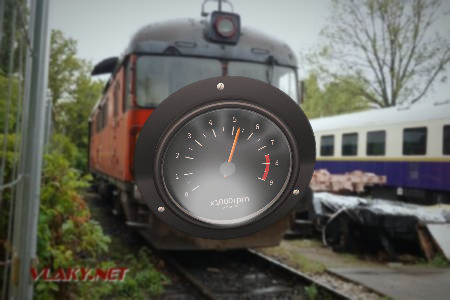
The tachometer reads 5250rpm
